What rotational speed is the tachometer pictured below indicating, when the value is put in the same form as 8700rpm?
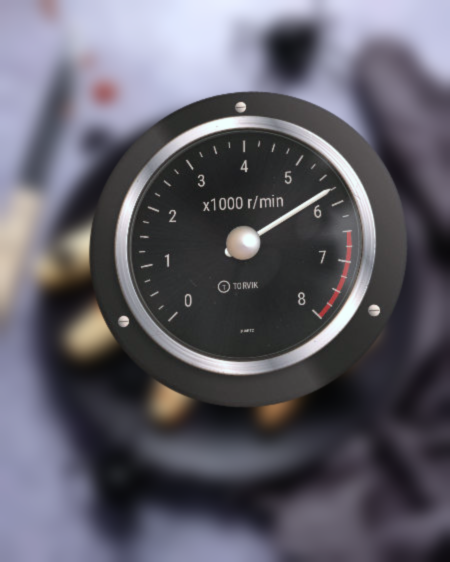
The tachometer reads 5750rpm
